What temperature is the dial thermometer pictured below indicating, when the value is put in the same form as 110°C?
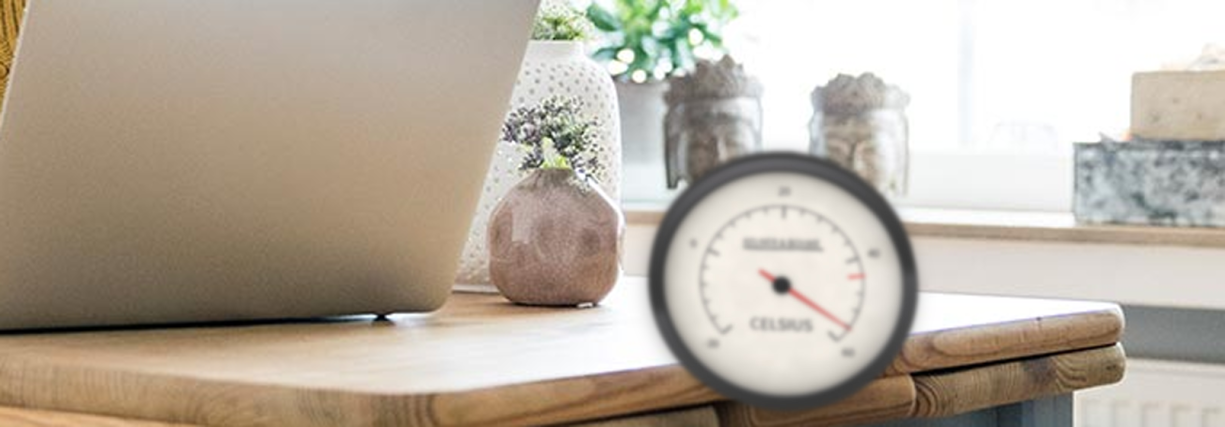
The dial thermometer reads 56°C
